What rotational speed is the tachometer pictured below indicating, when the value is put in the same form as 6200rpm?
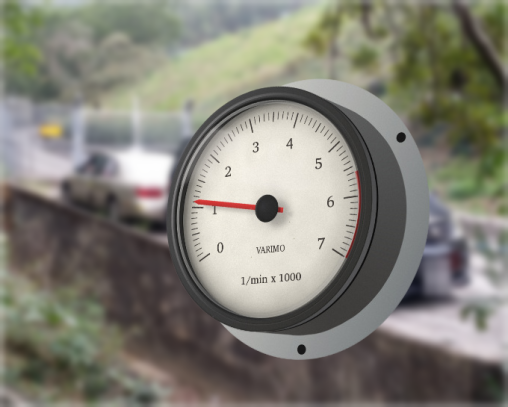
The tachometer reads 1100rpm
